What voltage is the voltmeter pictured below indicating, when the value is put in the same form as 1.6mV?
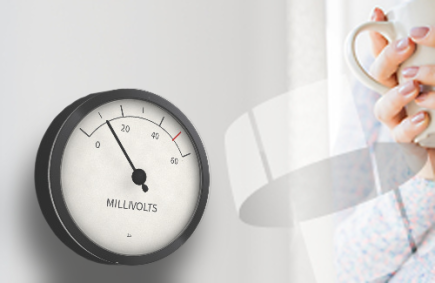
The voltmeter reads 10mV
